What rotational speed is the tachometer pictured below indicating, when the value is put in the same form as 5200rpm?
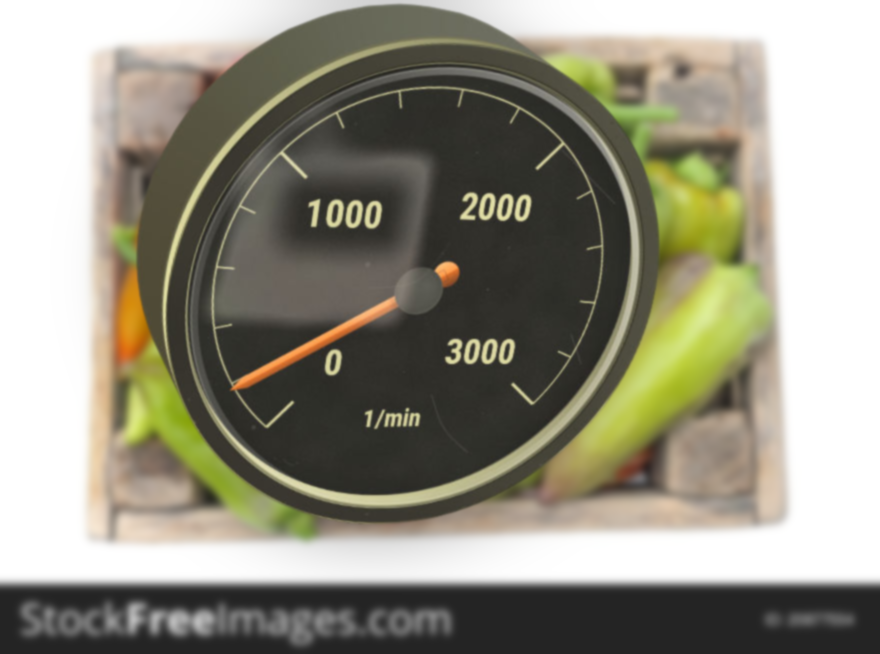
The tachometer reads 200rpm
